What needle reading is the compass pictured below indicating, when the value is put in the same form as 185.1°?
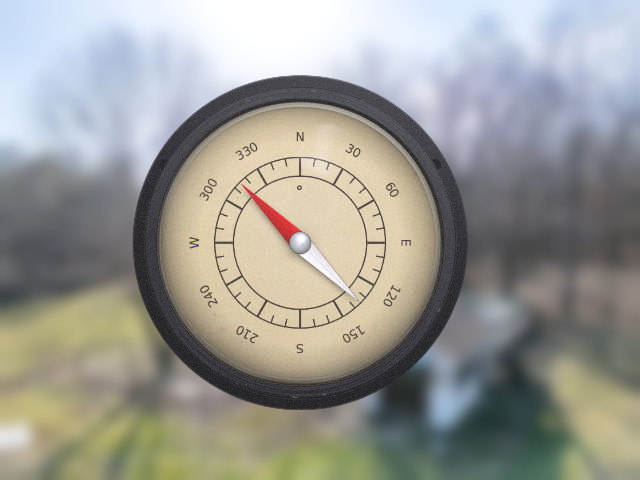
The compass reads 315°
